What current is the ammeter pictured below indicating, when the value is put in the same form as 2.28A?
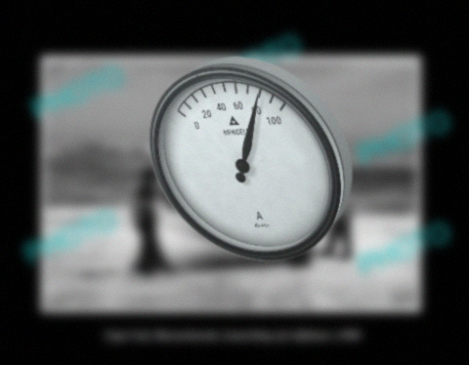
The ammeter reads 80A
